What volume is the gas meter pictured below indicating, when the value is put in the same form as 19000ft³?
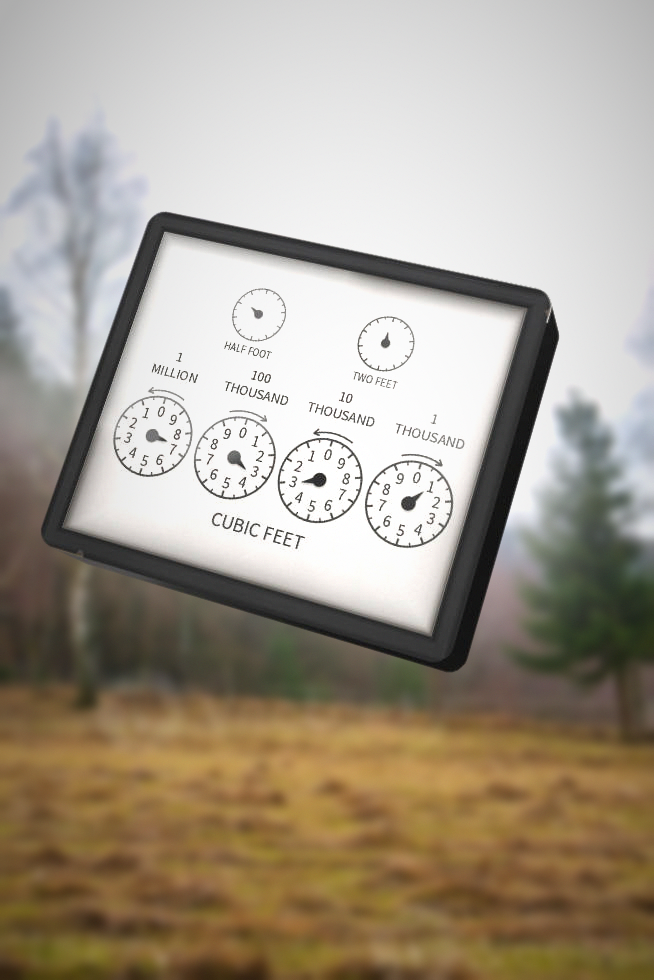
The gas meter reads 733100ft³
